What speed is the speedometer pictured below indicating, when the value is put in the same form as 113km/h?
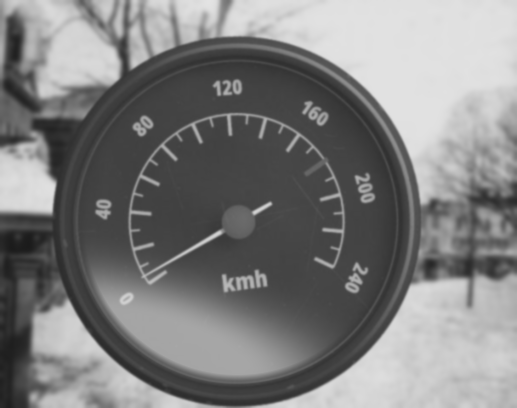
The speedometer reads 5km/h
